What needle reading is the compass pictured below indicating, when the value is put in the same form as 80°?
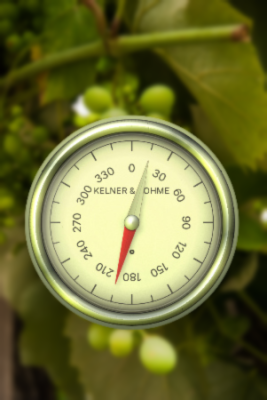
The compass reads 195°
